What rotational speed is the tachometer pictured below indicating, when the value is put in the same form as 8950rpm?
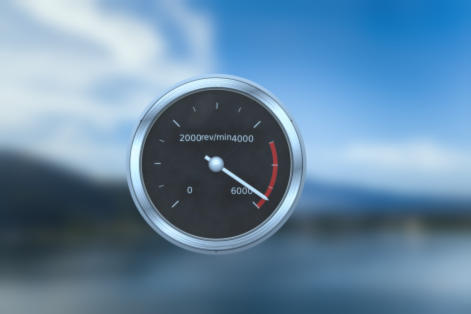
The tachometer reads 5750rpm
